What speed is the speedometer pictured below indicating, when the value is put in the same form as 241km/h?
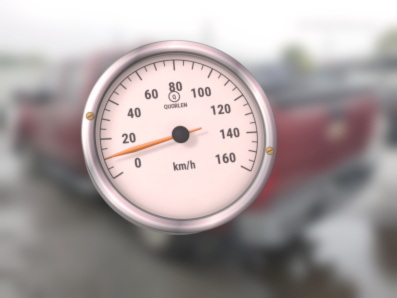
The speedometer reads 10km/h
